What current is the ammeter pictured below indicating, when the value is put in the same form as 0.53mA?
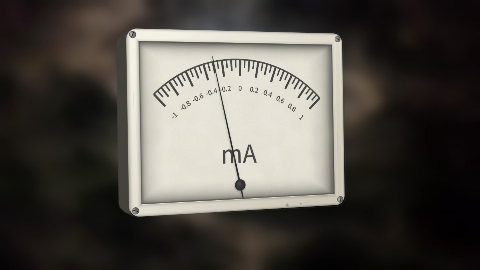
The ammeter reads -0.3mA
